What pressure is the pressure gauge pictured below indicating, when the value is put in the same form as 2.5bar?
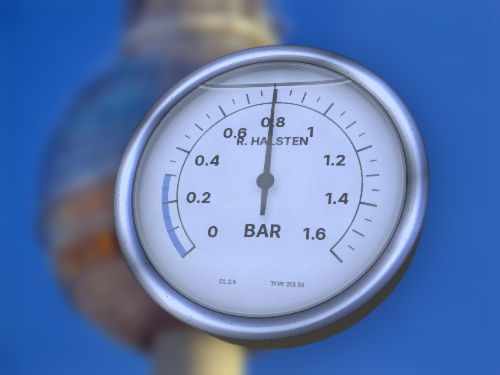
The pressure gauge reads 0.8bar
